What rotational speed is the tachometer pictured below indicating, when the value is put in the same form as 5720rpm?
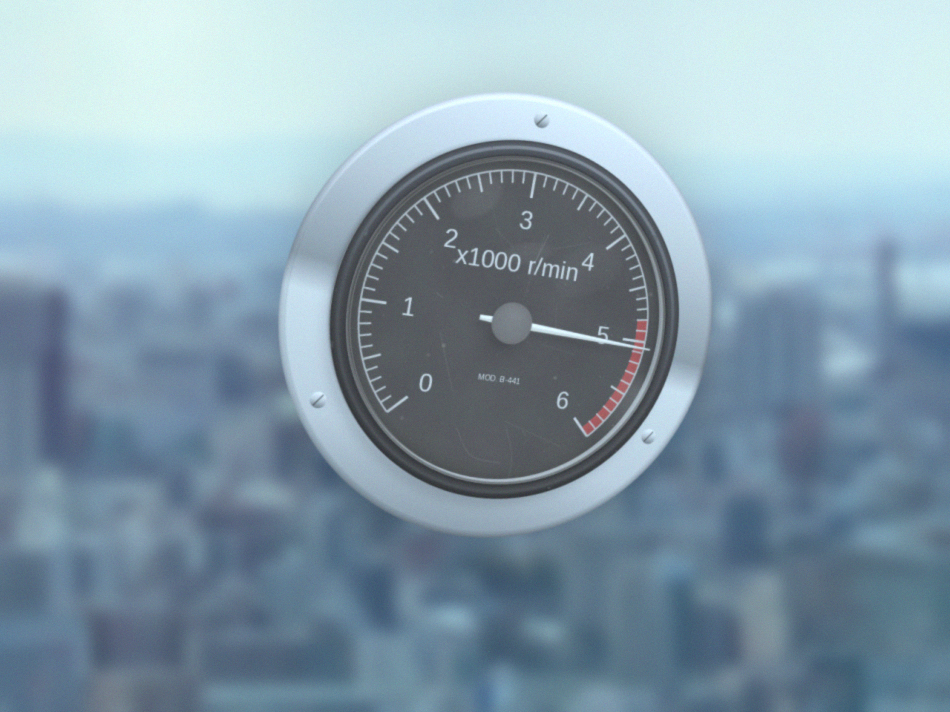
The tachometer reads 5050rpm
